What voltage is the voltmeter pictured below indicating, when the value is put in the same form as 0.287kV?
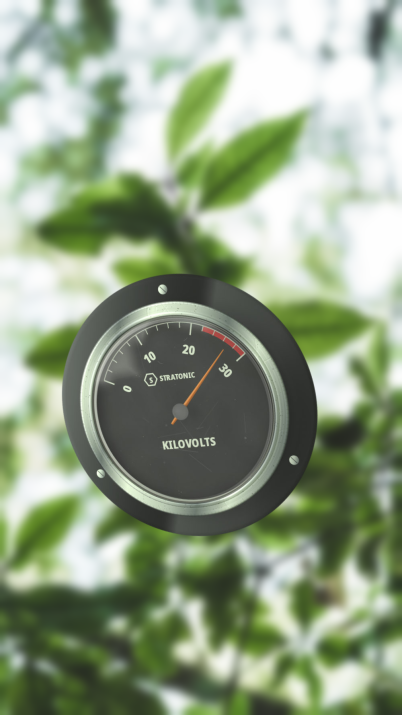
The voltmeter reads 27kV
